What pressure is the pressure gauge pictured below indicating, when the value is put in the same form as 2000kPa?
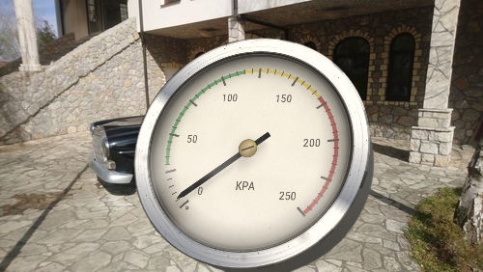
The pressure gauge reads 5kPa
